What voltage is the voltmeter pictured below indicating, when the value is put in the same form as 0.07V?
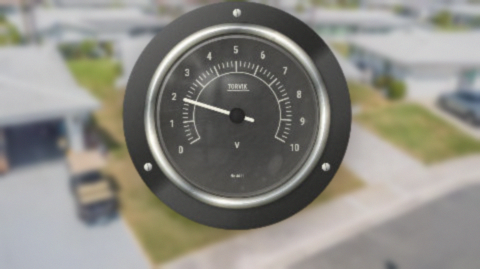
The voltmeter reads 2V
